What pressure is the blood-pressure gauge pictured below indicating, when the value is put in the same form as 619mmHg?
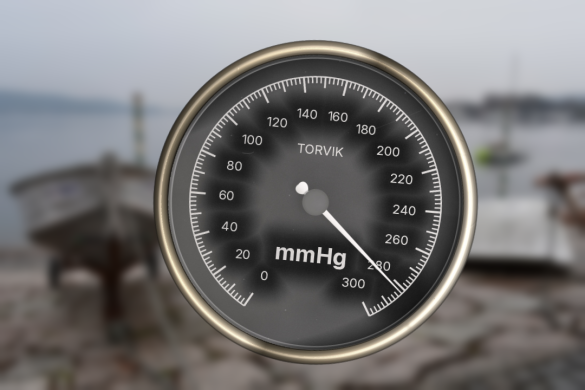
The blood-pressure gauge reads 282mmHg
